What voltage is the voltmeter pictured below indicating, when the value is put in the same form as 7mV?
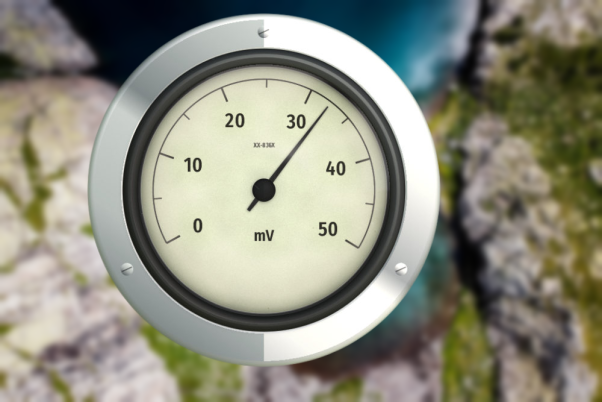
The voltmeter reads 32.5mV
